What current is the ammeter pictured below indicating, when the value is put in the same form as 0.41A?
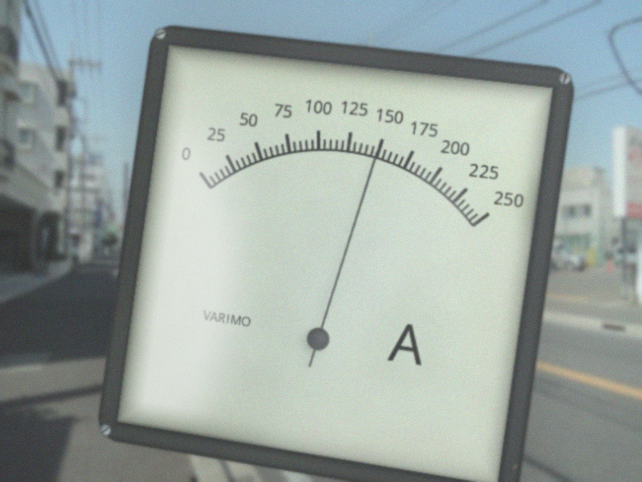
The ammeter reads 150A
